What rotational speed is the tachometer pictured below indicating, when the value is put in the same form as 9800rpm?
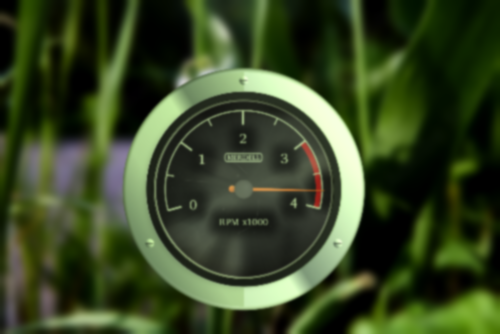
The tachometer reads 3750rpm
